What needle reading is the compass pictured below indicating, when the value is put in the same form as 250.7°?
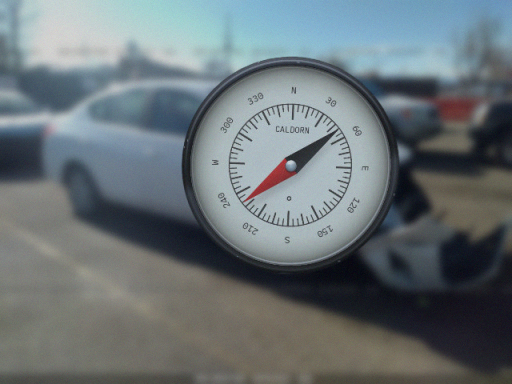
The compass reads 230°
